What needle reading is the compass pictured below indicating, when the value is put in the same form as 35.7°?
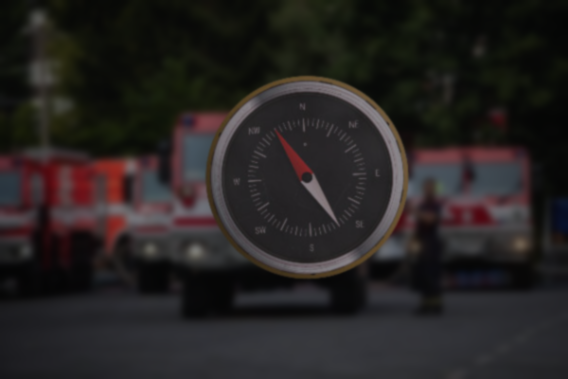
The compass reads 330°
